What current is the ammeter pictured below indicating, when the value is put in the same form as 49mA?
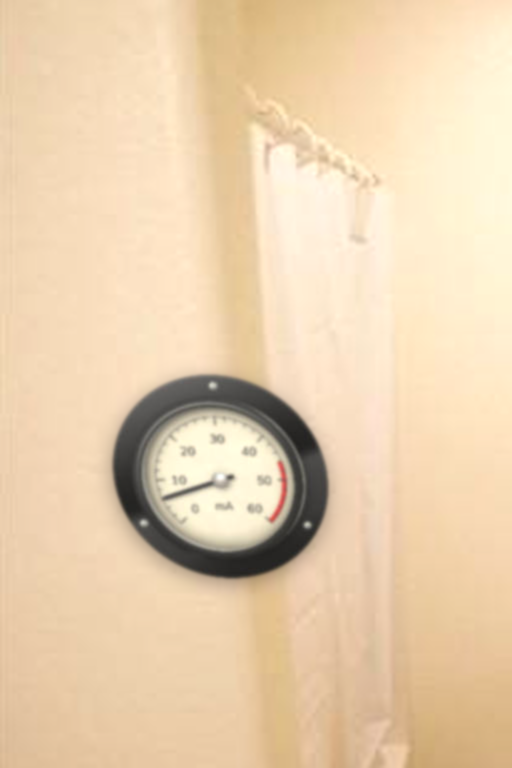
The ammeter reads 6mA
